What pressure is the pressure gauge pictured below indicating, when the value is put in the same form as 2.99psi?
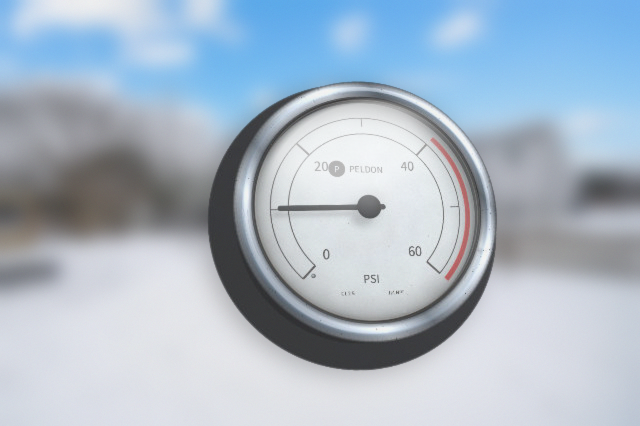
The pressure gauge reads 10psi
